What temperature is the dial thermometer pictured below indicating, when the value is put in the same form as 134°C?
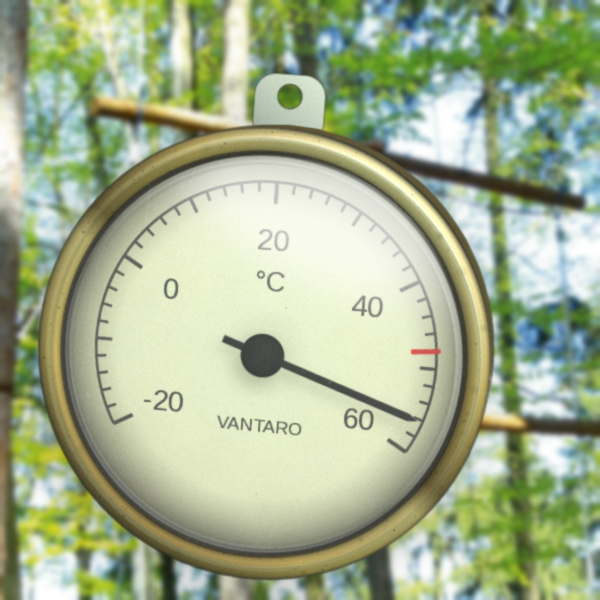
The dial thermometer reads 56°C
